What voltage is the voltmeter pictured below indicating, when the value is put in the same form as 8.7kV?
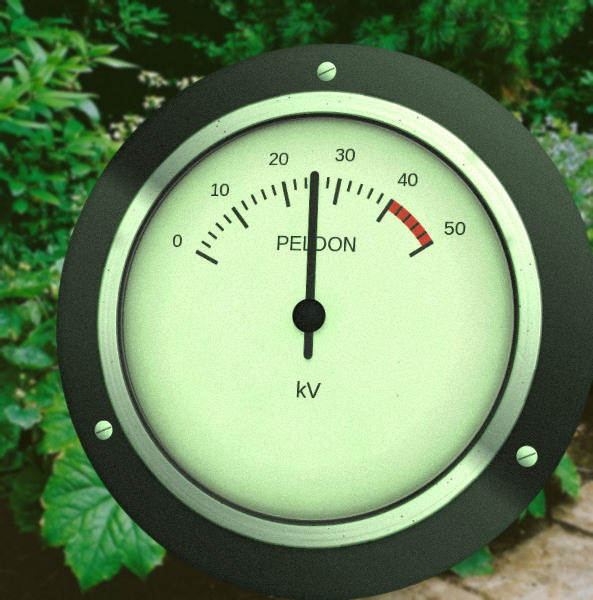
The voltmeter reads 26kV
